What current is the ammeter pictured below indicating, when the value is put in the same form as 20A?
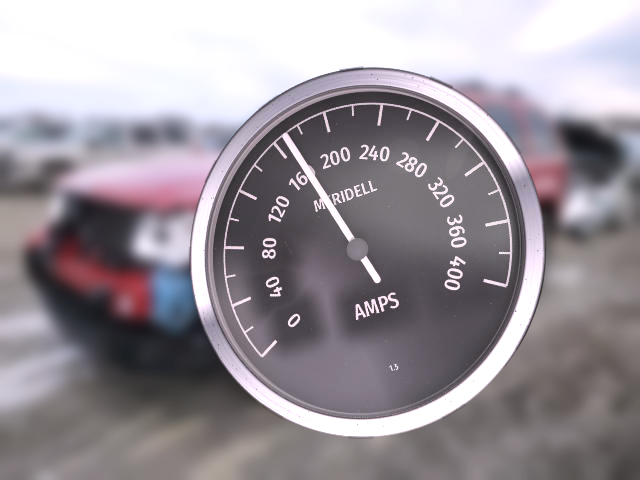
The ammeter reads 170A
